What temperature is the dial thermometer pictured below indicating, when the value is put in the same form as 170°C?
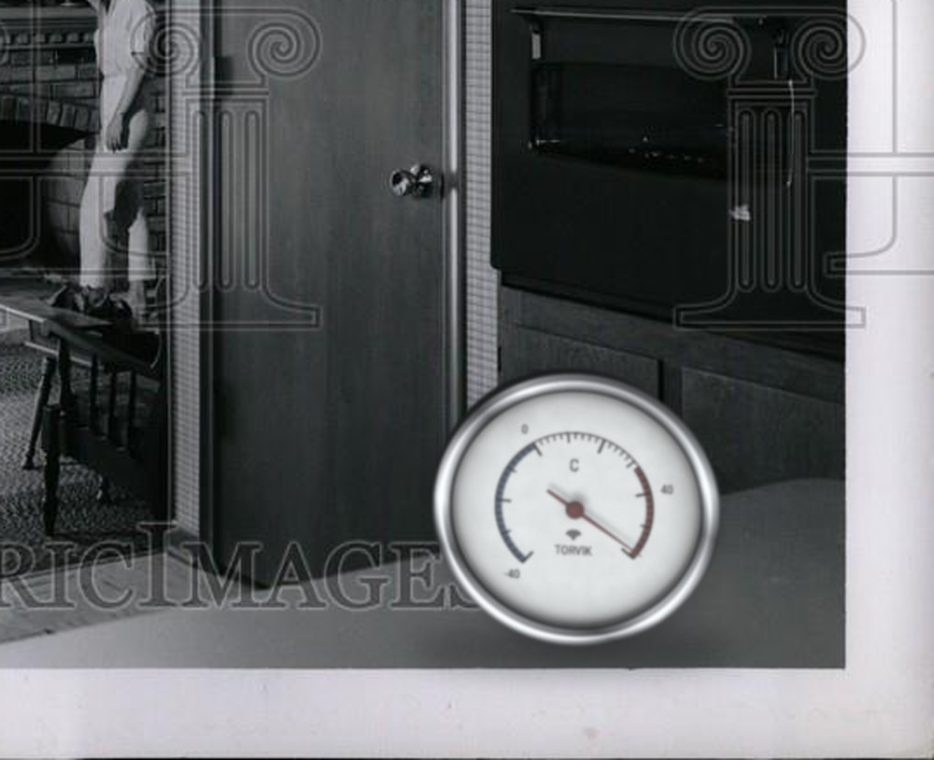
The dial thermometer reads 58°C
